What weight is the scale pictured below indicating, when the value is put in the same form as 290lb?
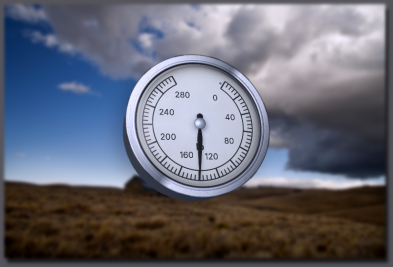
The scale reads 140lb
